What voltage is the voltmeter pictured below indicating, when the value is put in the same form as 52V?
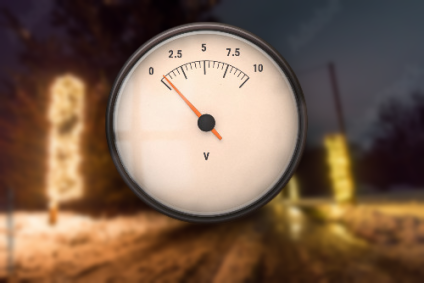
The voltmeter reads 0.5V
